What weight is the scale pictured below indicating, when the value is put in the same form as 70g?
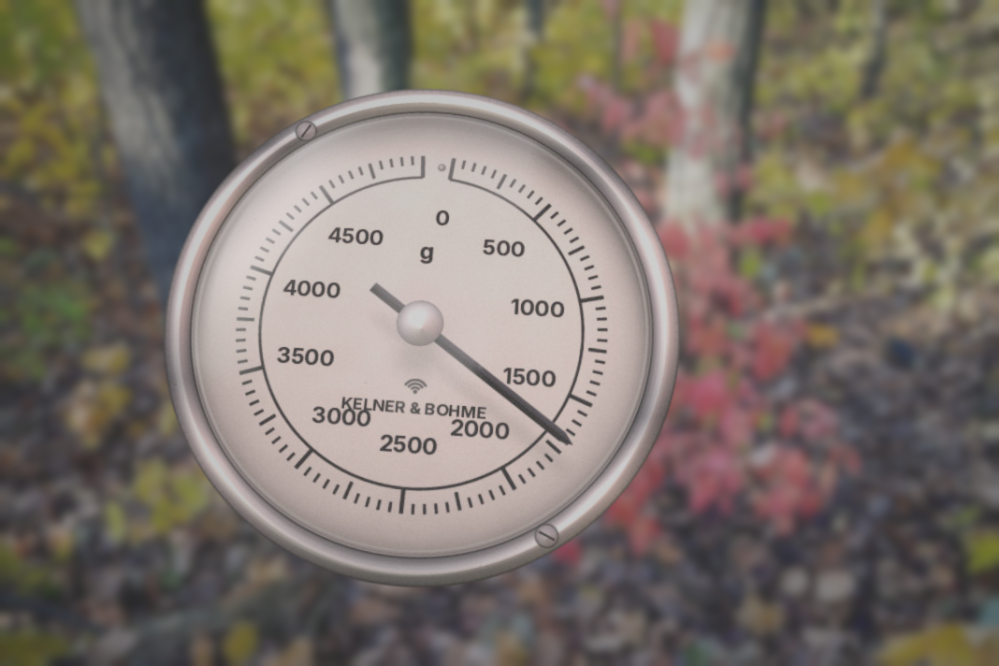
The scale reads 1700g
